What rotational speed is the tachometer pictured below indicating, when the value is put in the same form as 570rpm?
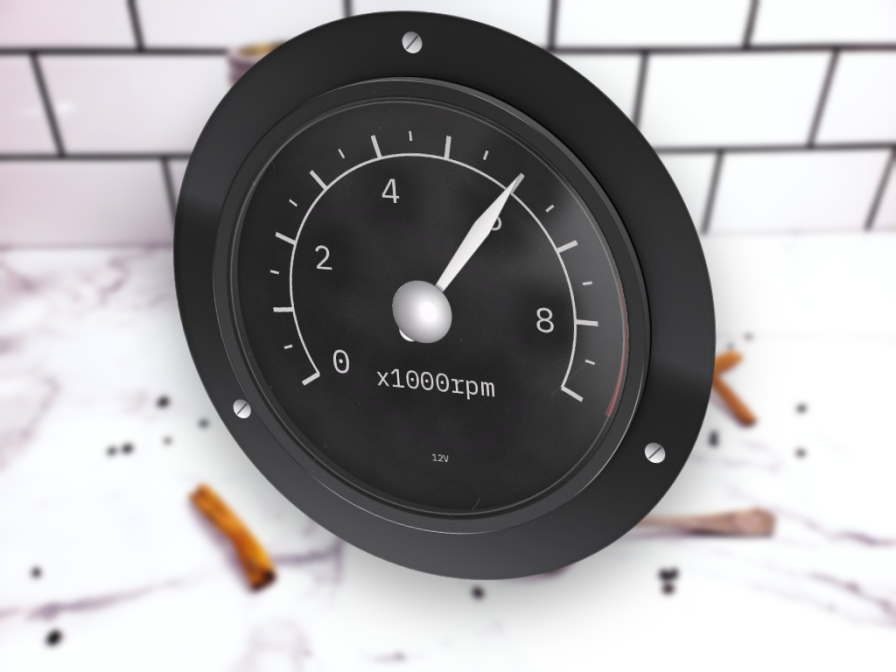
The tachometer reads 6000rpm
